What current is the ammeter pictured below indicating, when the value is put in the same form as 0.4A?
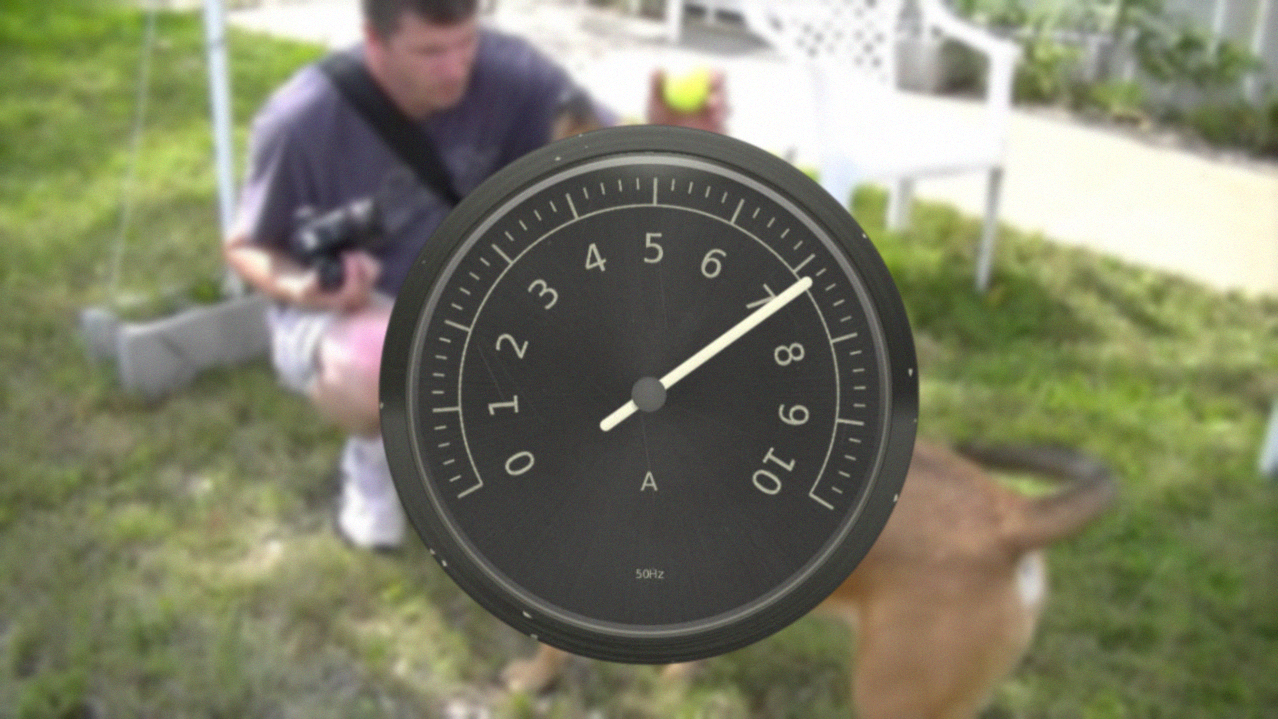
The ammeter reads 7.2A
